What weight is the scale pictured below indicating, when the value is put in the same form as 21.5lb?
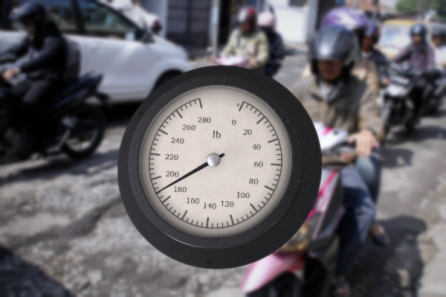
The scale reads 188lb
